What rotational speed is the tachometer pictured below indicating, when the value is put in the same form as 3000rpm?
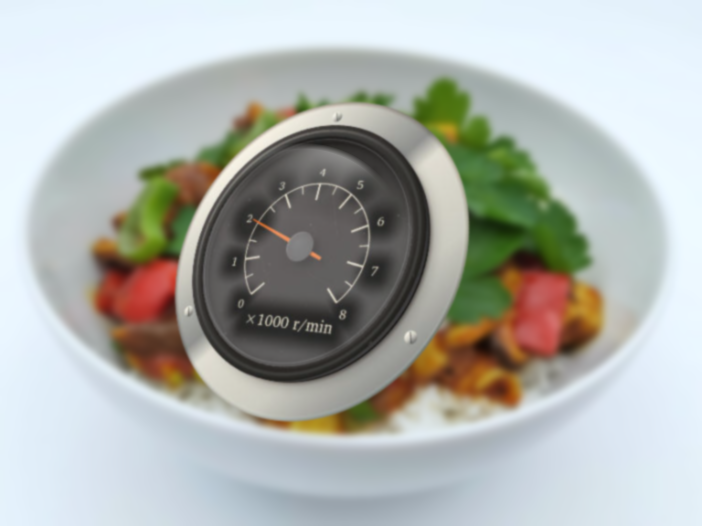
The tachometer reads 2000rpm
